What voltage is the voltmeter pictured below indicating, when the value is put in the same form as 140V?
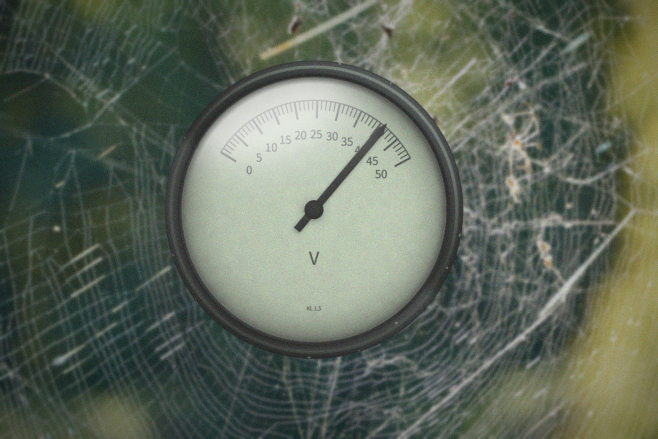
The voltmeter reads 41V
